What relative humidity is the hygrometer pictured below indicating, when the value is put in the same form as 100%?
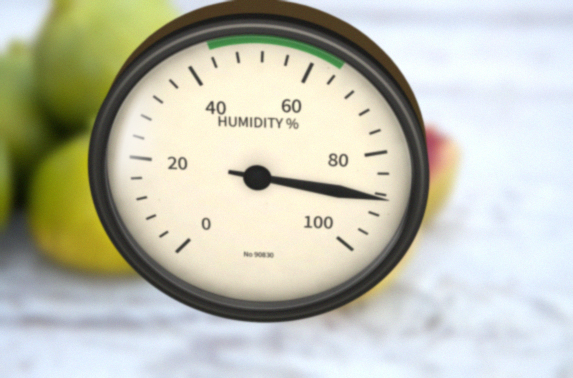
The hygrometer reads 88%
